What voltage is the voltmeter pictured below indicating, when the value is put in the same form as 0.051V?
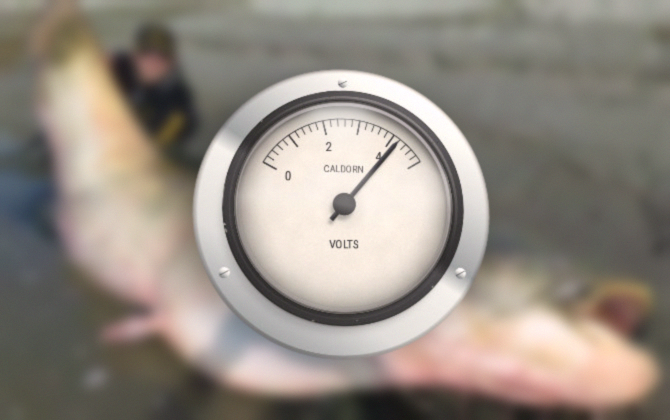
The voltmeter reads 4.2V
